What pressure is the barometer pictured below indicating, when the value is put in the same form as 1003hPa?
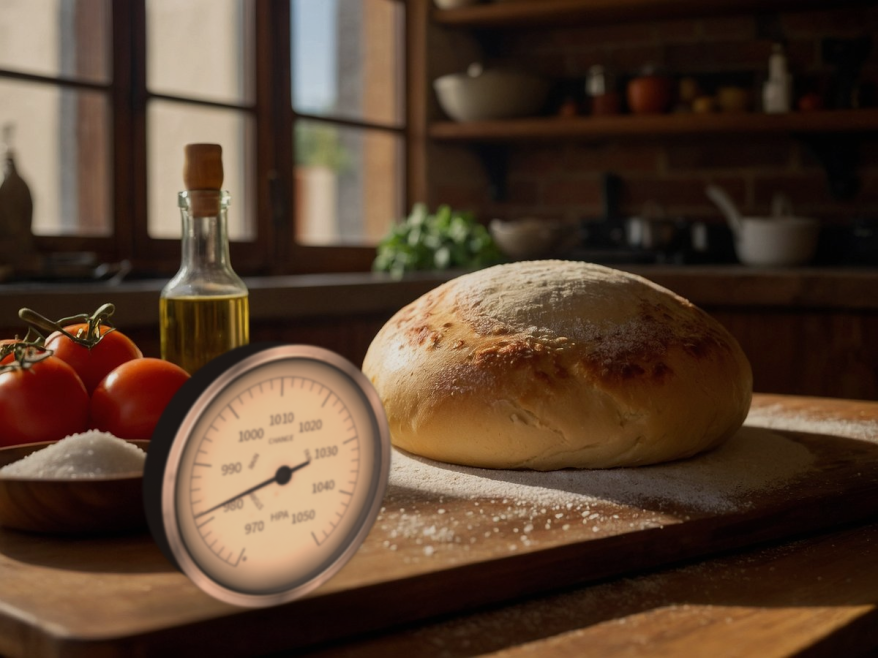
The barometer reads 982hPa
